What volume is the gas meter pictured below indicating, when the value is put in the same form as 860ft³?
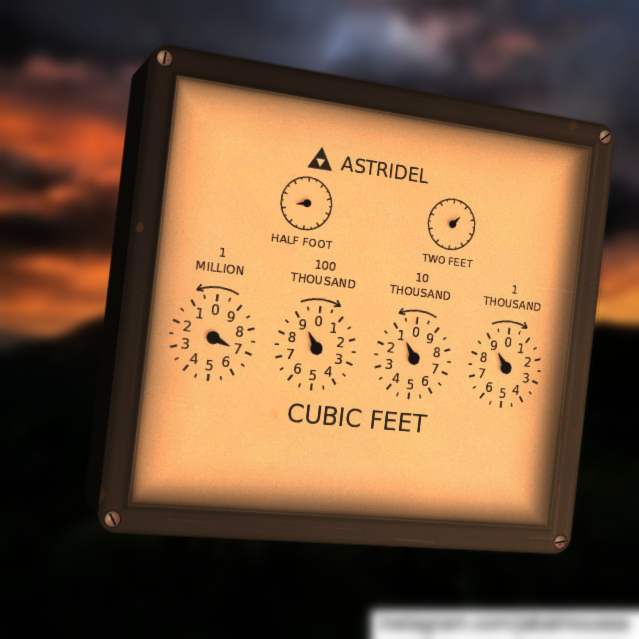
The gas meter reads 690900ft³
